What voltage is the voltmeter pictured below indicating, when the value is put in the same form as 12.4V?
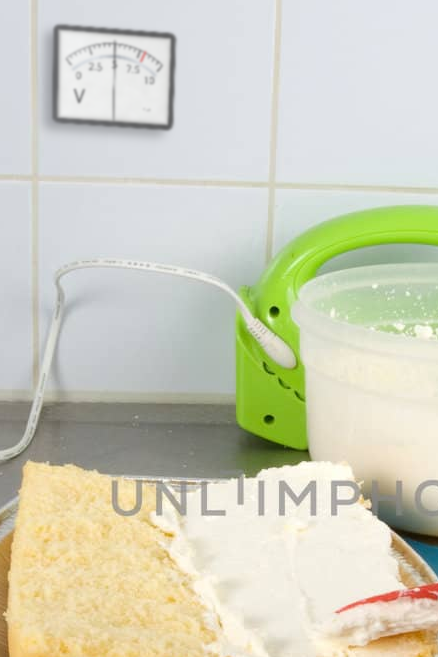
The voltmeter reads 5V
